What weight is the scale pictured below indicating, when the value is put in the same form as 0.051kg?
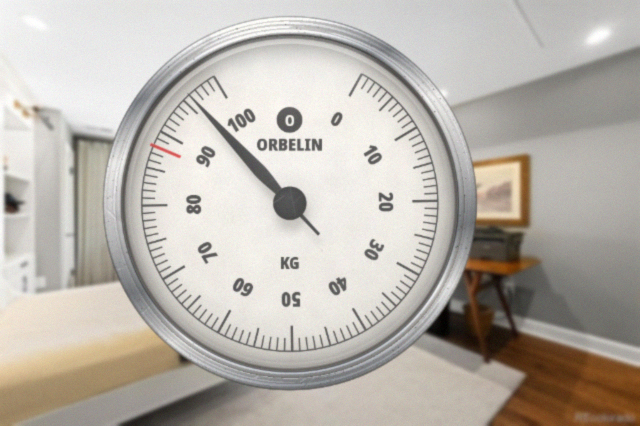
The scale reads 96kg
